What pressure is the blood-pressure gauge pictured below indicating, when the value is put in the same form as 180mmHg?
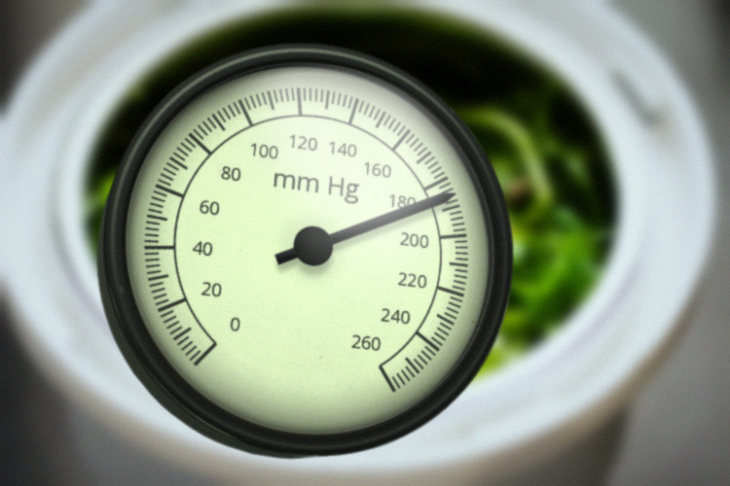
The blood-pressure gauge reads 186mmHg
